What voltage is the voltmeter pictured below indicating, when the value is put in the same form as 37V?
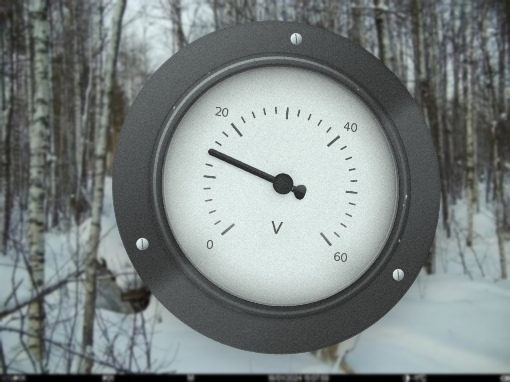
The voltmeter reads 14V
